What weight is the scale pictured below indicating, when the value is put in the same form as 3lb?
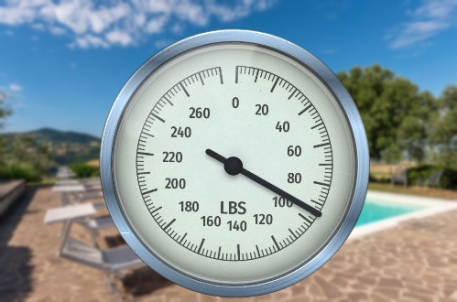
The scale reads 94lb
